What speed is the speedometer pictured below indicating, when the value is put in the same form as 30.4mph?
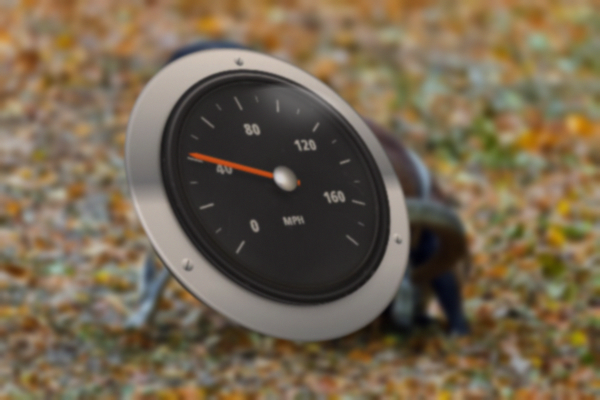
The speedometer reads 40mph
